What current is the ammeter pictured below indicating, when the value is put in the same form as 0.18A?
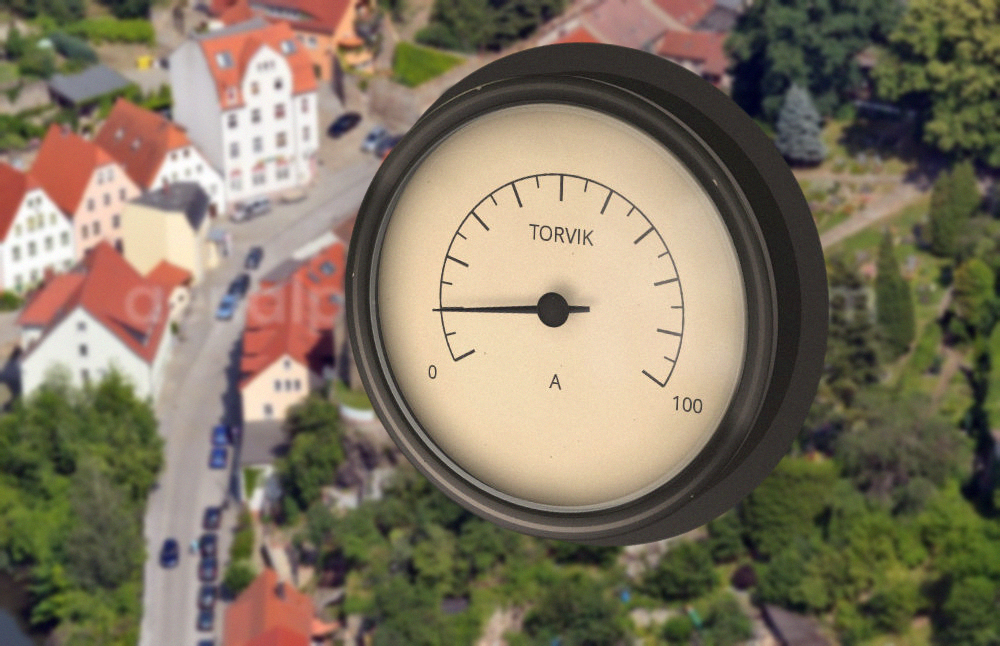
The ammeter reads 10A
